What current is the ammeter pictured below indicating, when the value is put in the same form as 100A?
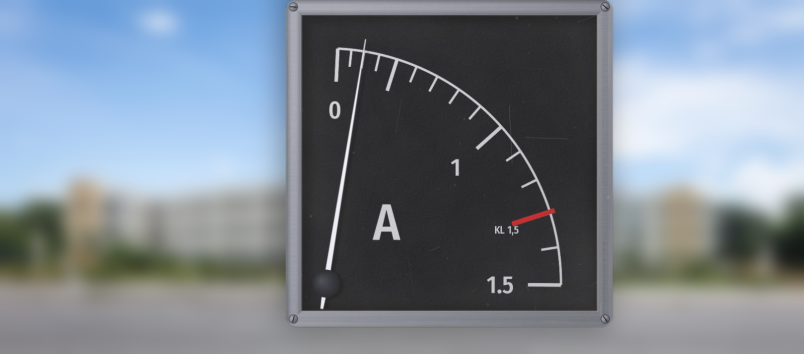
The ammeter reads 0.3A
